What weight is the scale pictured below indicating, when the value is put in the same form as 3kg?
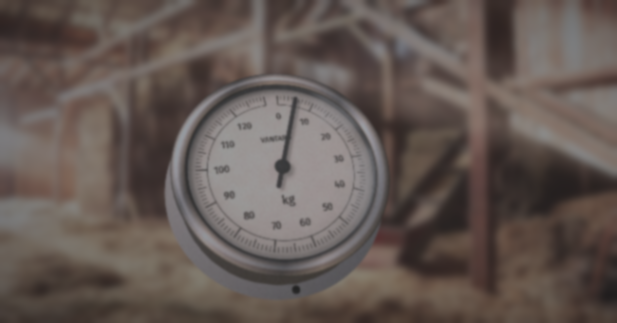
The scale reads 5kg
